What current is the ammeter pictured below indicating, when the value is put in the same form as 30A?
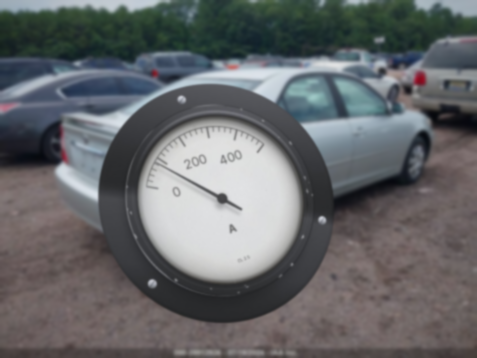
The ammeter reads 80A
